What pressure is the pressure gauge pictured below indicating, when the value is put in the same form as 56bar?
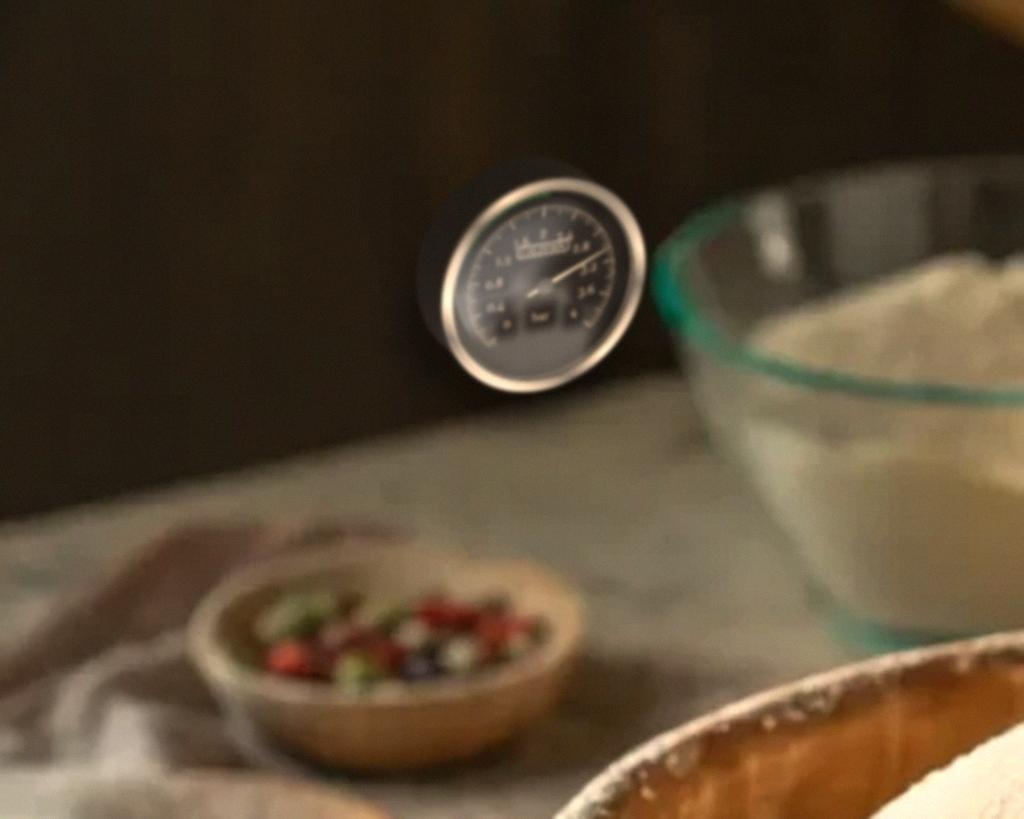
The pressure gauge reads 3bar
